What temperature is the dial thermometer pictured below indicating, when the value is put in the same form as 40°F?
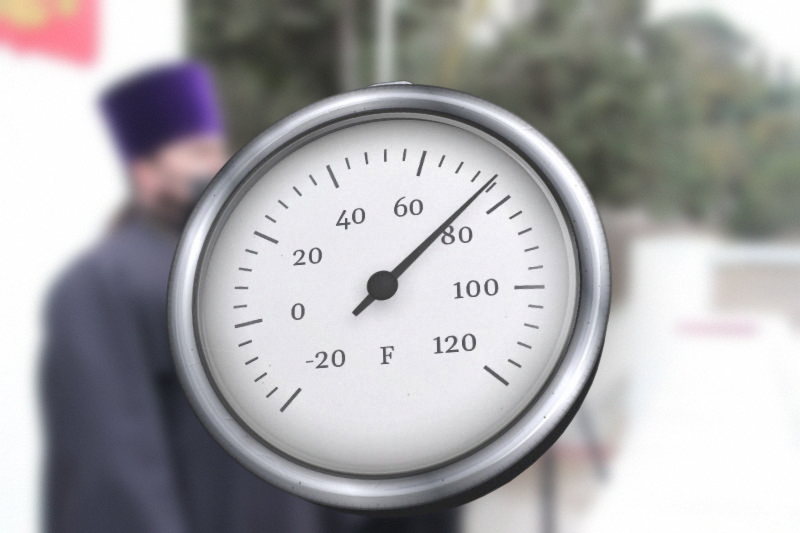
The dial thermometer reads 76°F
